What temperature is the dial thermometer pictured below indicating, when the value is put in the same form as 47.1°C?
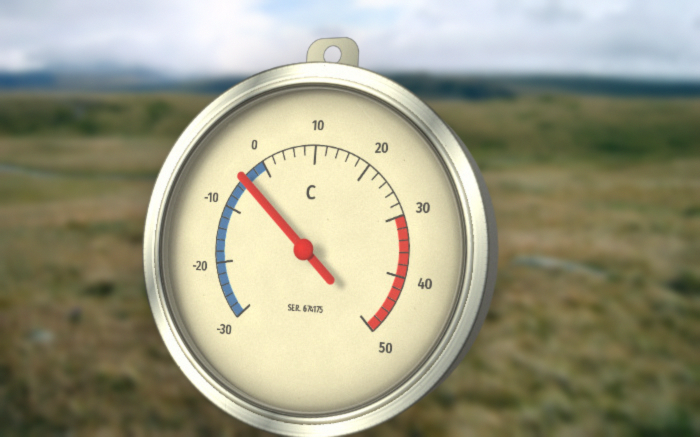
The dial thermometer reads -4°C
